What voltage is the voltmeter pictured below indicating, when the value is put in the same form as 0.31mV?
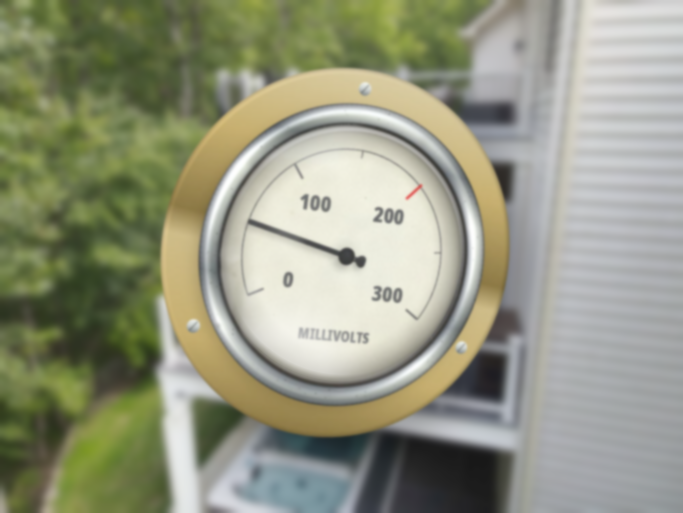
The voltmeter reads 50mV
